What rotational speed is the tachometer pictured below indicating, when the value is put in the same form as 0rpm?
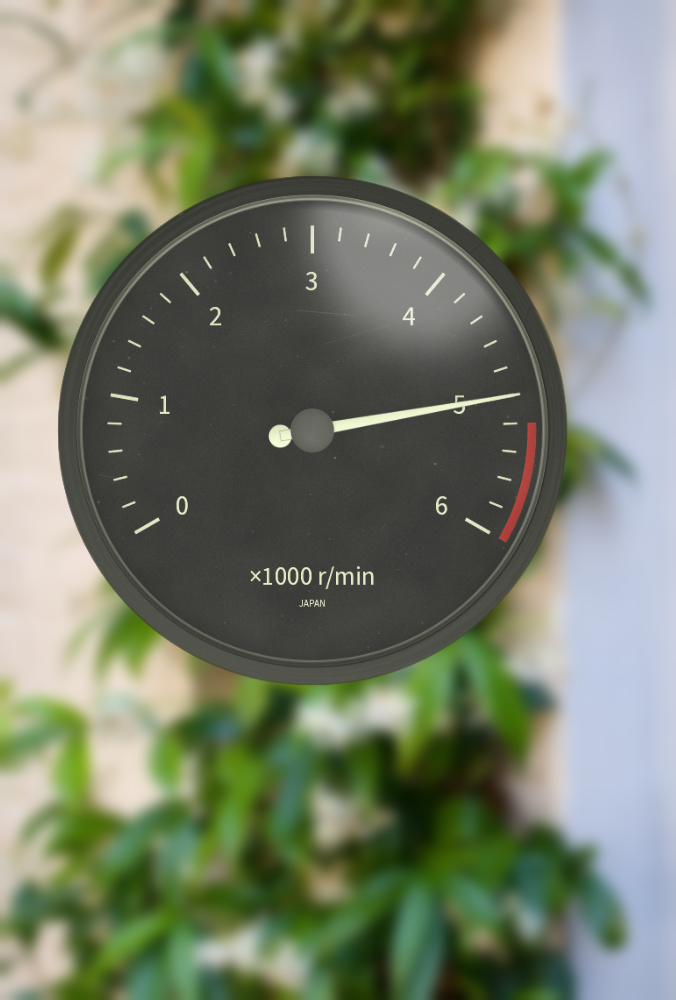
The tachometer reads 5000rpm
